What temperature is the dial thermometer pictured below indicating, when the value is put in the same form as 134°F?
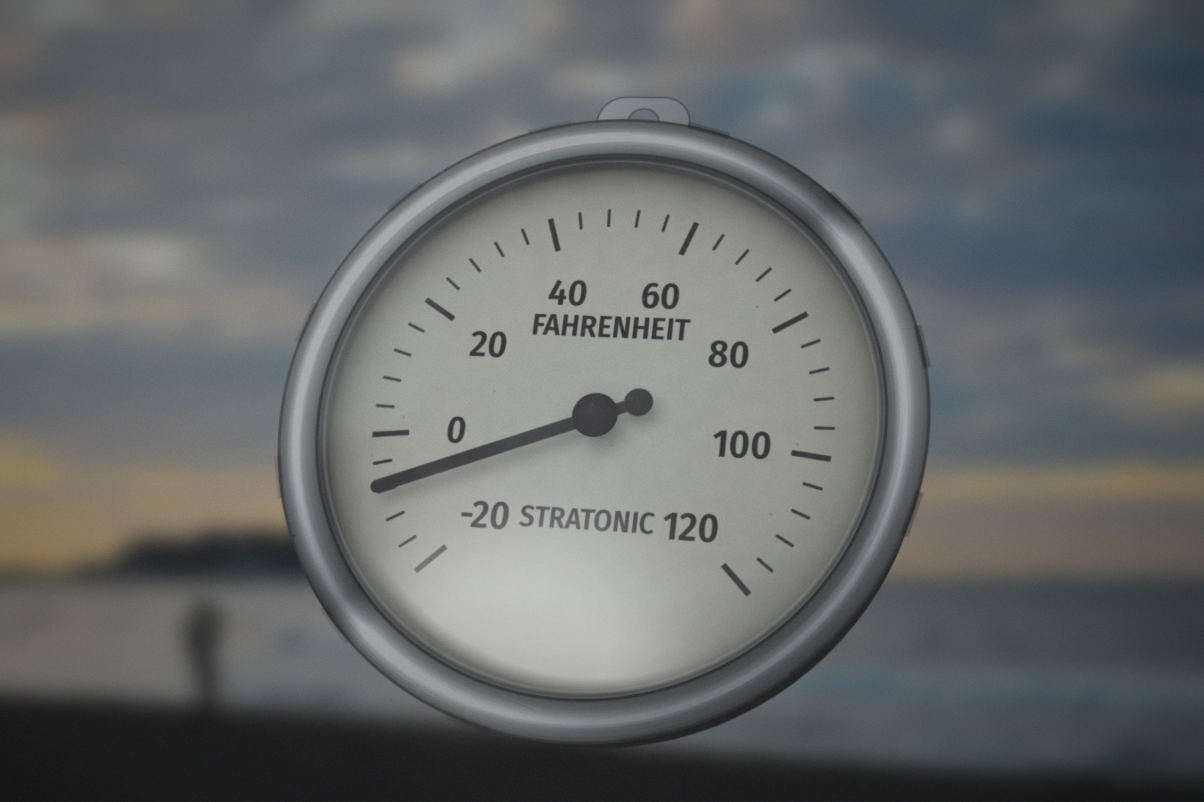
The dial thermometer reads -8°F
